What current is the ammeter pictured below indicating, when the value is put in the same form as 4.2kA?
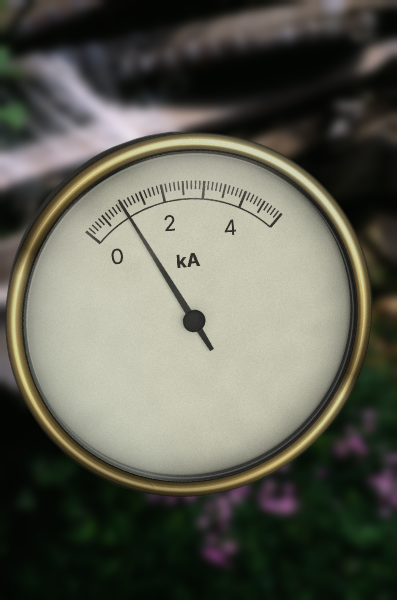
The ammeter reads 1kA
